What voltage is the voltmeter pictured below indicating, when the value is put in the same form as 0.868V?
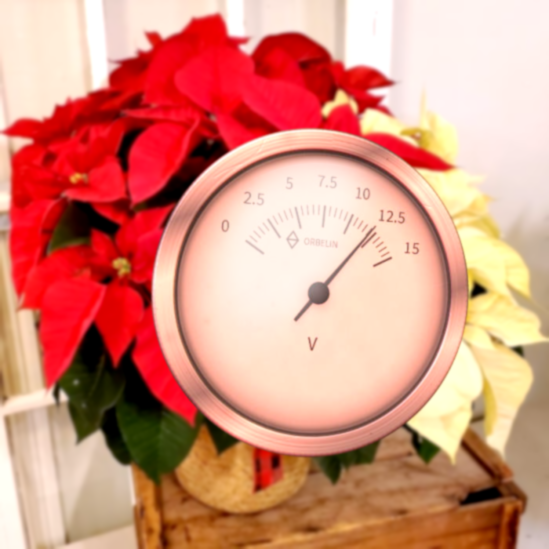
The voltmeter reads 12V
